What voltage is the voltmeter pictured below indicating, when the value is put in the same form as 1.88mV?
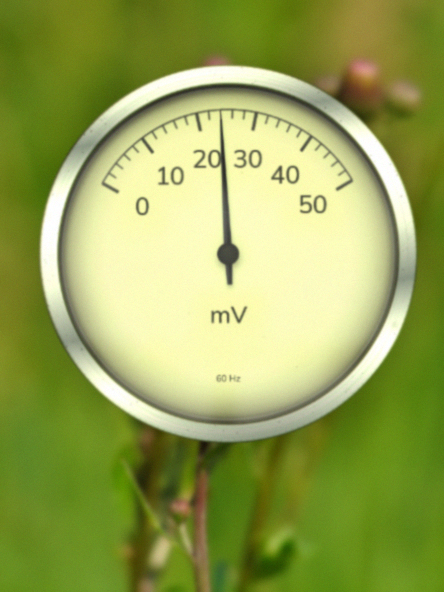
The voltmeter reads 24mV
